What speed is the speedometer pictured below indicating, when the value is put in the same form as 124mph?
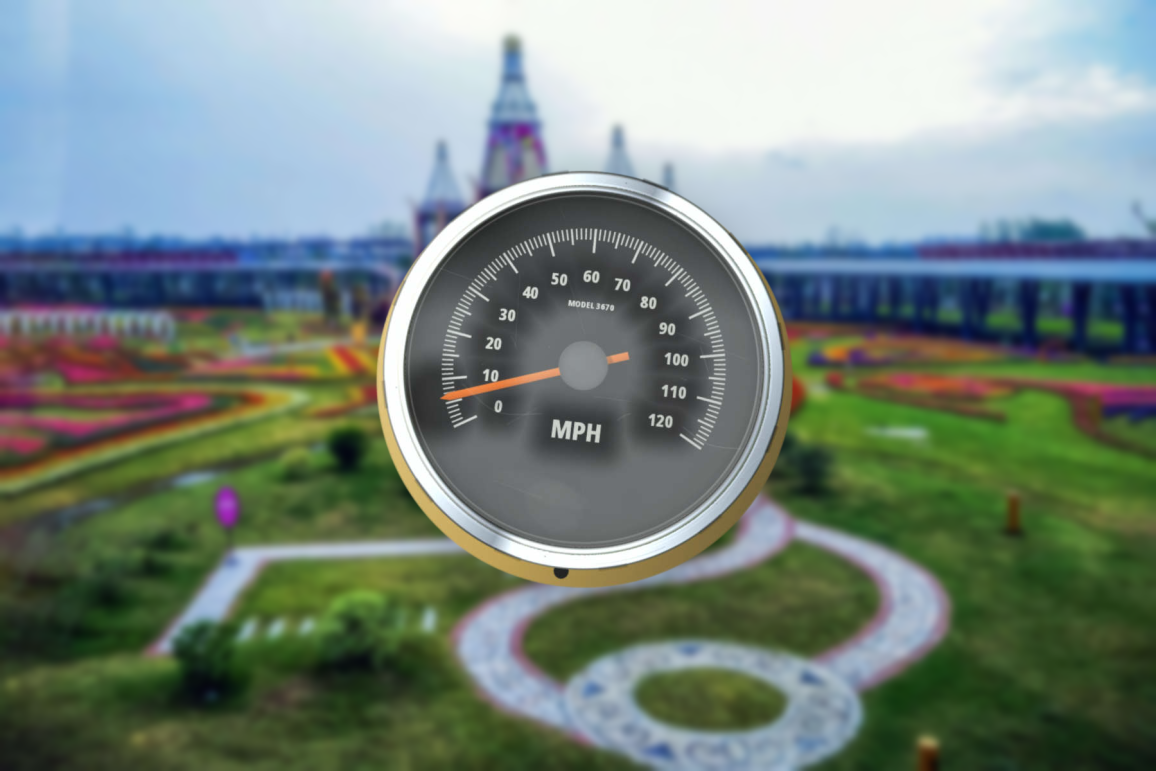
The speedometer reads 6mph
